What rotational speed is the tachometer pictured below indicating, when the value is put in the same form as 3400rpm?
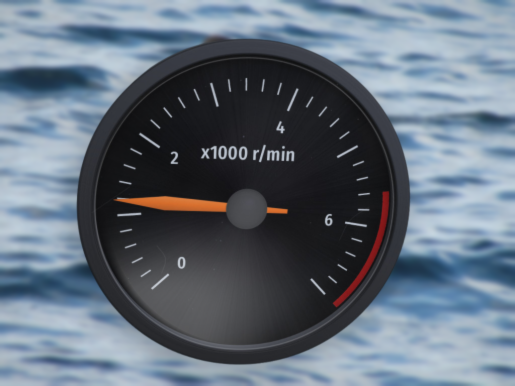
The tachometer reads 1200rpm
